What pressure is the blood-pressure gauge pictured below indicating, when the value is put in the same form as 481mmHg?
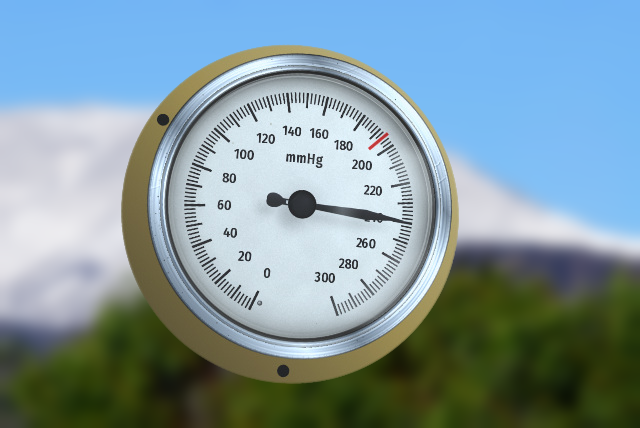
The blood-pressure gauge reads 240mmHg
